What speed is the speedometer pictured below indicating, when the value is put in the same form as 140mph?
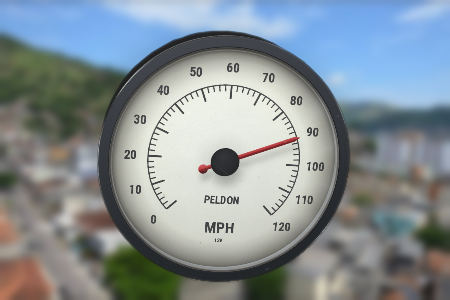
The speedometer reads 90mph
